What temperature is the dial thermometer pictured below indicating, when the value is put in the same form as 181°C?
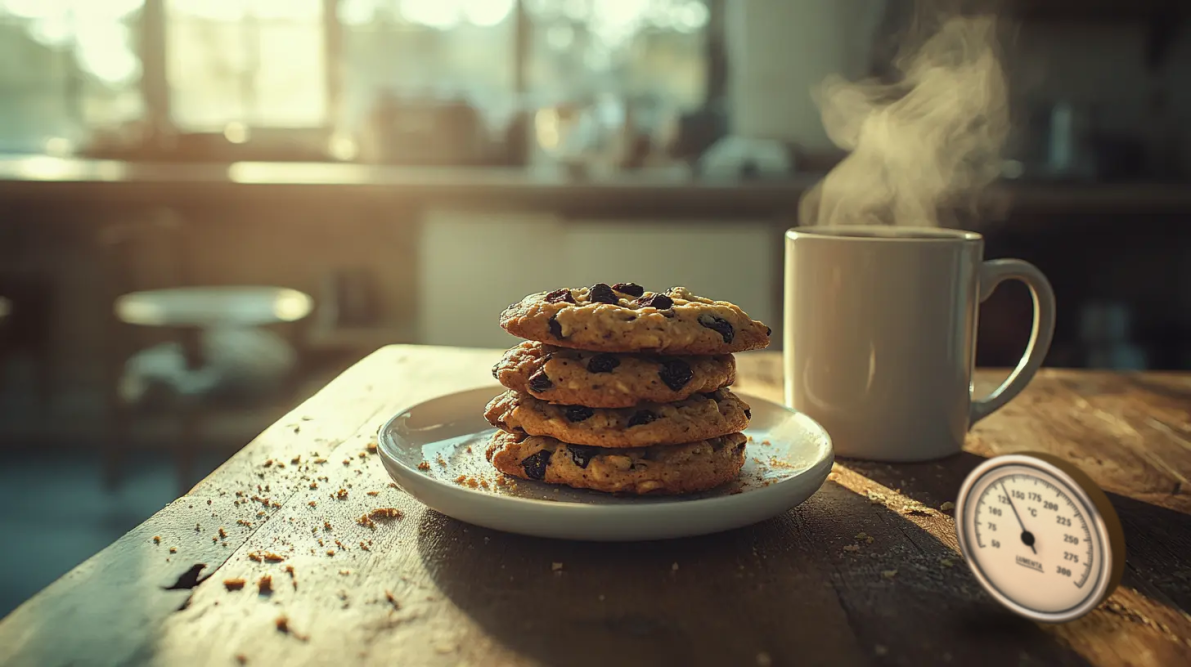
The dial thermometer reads 137.5°C
